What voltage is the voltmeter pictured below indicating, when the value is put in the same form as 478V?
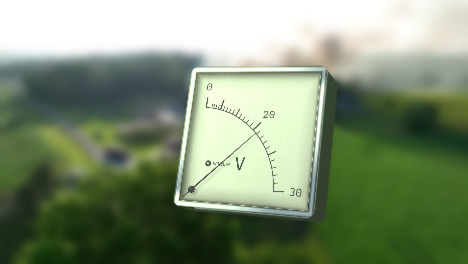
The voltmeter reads 21V
